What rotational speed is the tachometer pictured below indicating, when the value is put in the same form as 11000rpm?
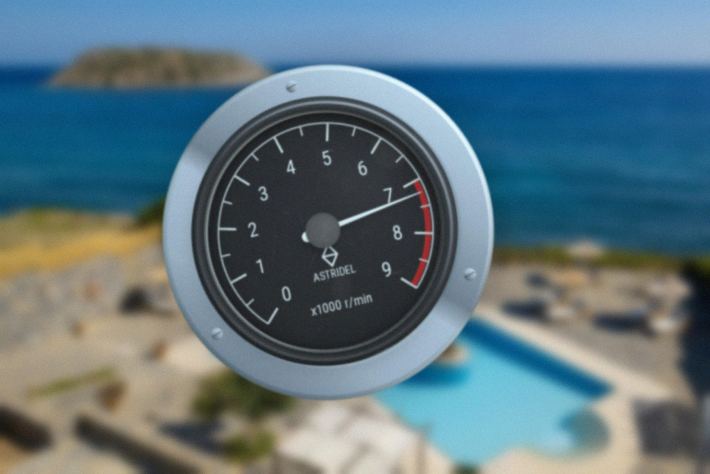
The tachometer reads 7250rpm
